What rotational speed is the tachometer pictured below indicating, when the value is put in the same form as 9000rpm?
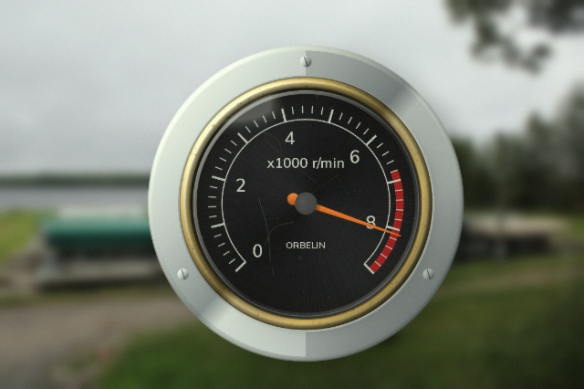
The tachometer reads 8100rpm
